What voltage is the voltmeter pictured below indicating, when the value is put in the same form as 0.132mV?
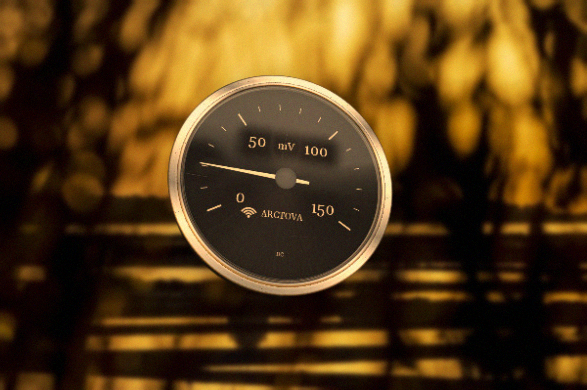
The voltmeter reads 20mV
